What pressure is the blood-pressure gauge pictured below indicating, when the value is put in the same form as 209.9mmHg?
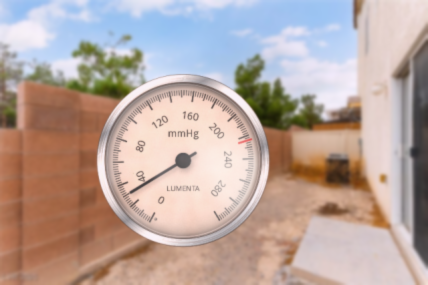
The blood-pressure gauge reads 30mmHg
